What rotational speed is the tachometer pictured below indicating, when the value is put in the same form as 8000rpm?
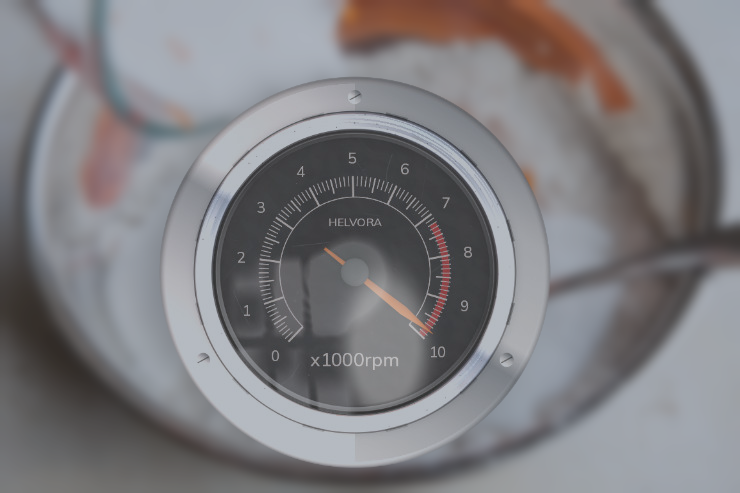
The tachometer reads 9800rpm
